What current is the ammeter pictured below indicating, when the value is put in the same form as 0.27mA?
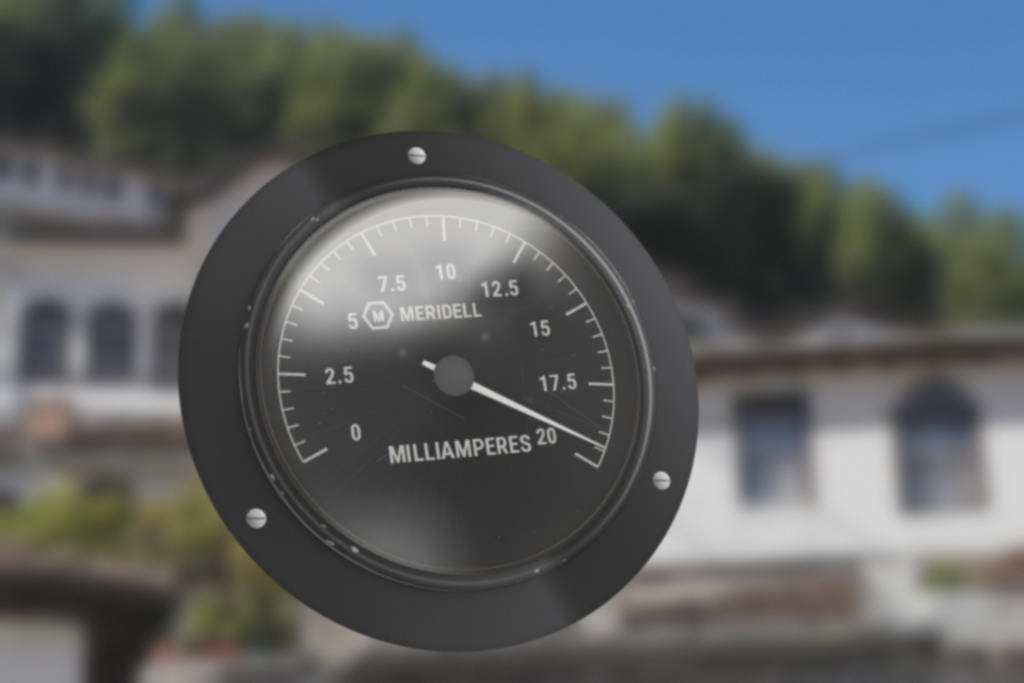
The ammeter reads 19.5mA
